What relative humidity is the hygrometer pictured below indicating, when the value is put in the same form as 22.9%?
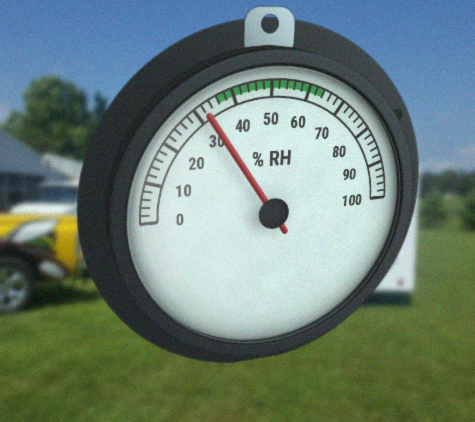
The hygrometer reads 32%
